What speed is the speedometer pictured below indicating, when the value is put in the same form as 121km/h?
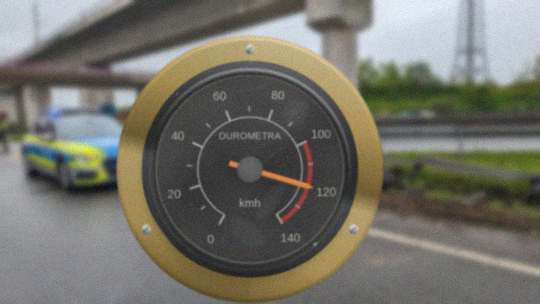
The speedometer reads 120km/h
